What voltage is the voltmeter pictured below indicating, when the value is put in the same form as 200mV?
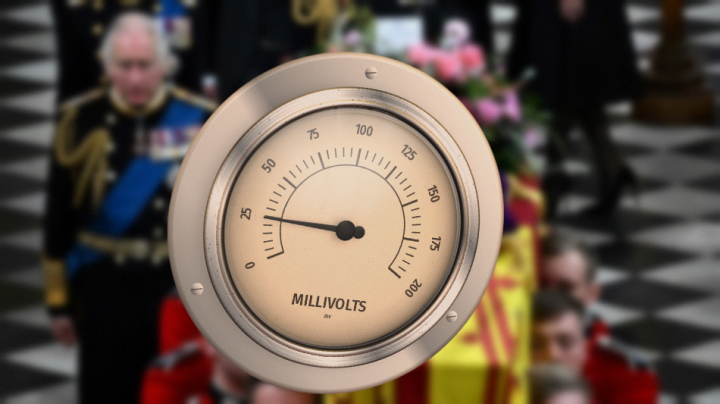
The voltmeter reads 25mV
